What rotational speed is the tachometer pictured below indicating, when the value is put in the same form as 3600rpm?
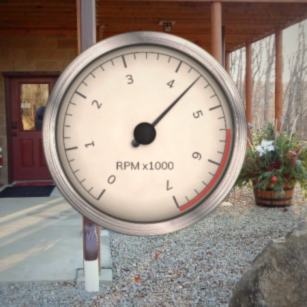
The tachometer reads 4400rpm
